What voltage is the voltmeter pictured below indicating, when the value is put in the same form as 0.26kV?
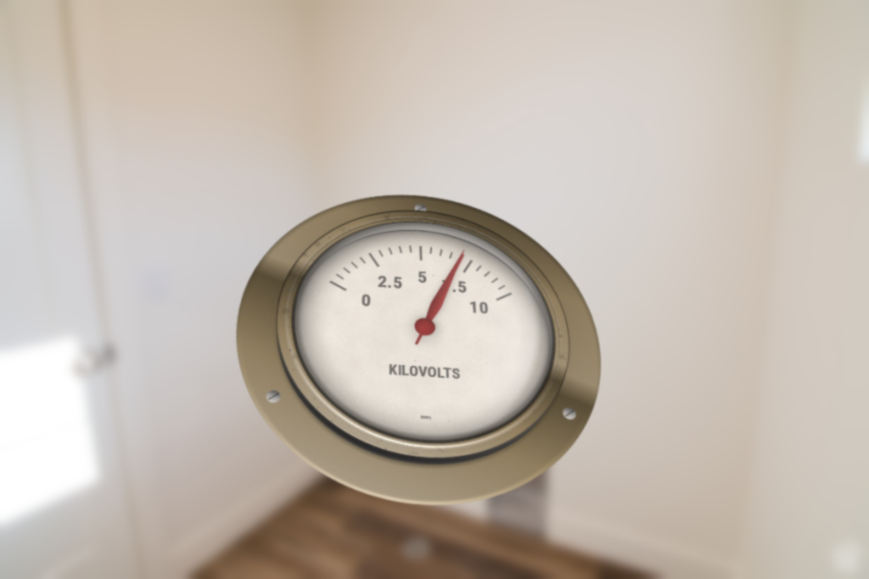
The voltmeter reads 7kV
